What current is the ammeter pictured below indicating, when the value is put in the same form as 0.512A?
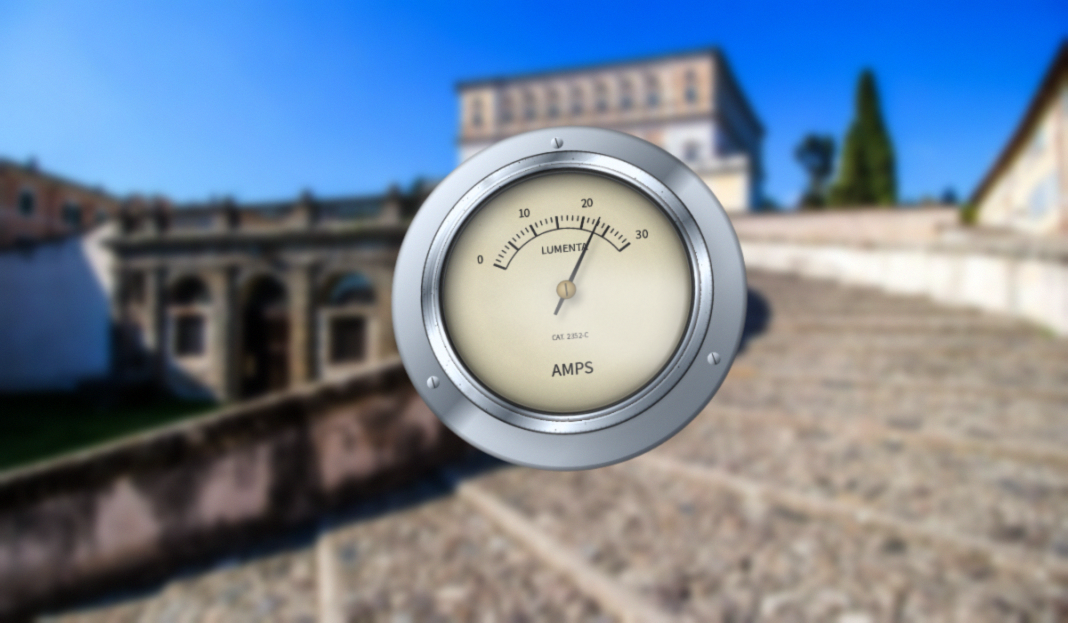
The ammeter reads 23A
